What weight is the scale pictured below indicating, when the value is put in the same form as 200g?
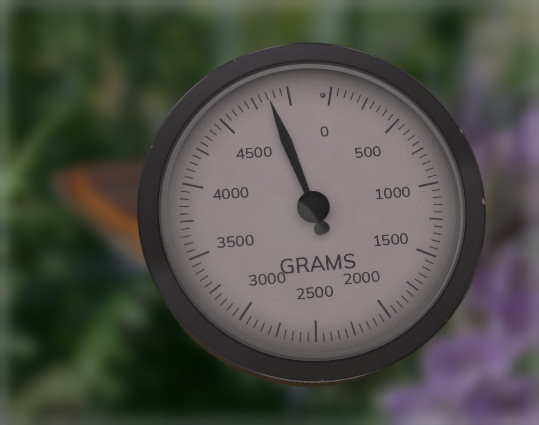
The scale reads 4850g
